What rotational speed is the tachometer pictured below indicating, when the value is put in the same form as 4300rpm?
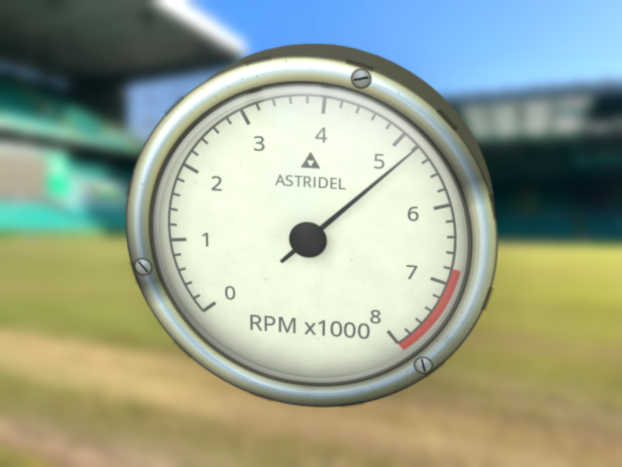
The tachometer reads 5200rpm
